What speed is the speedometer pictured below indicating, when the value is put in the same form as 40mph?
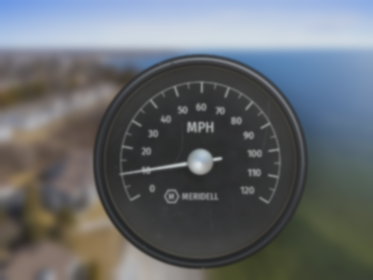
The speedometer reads 10mph
